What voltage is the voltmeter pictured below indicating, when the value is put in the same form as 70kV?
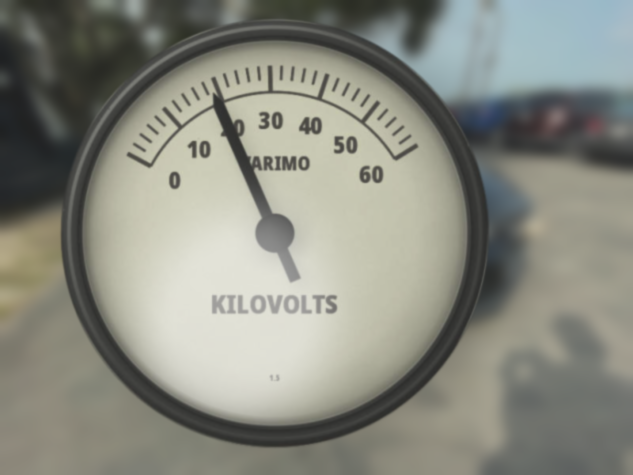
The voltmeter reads 19kV
